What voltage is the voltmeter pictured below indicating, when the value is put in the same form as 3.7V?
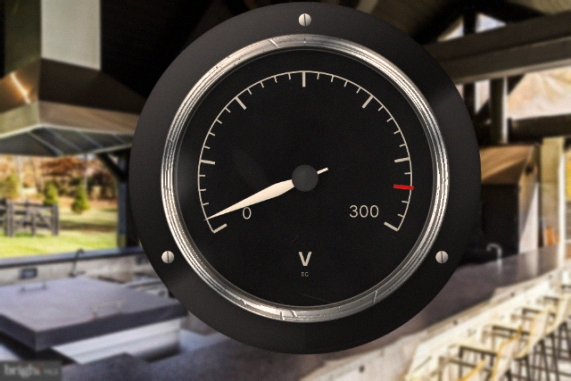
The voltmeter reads 10V
